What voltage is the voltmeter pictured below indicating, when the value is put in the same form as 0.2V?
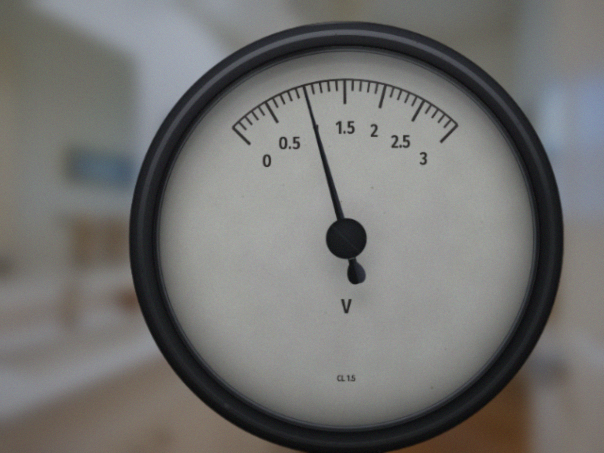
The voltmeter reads 1V
